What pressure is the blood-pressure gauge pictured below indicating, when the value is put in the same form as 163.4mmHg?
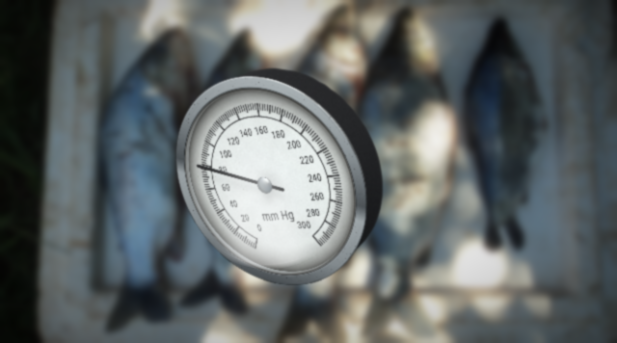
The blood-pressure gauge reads 80mmHg
